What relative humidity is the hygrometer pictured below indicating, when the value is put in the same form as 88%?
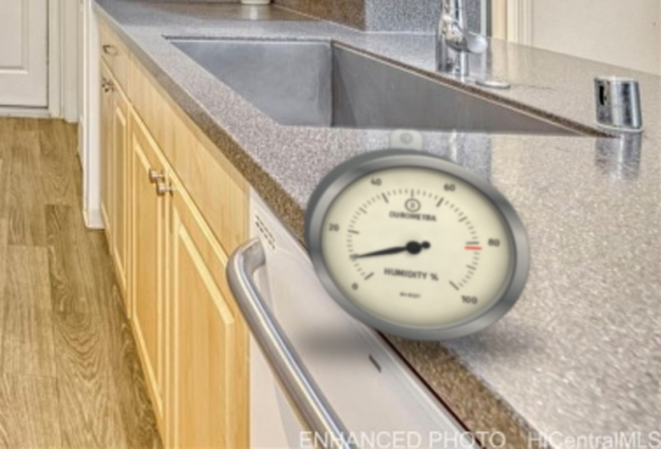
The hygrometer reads 10%
